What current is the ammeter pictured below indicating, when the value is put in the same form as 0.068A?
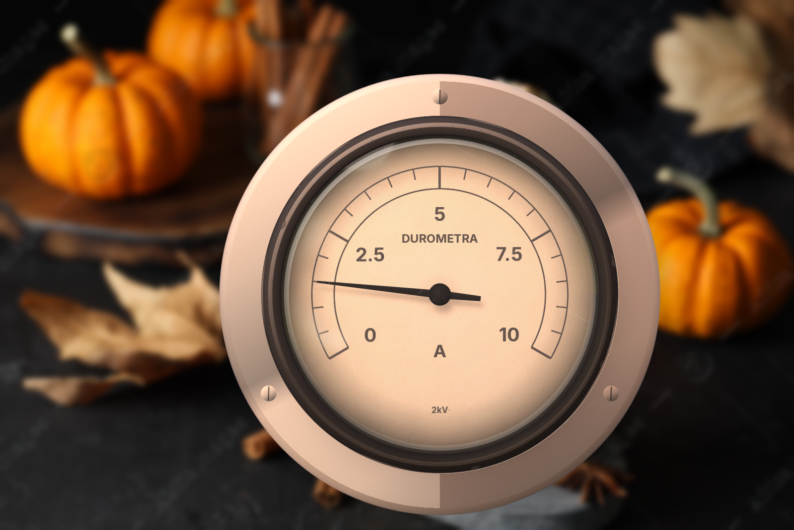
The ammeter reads 1.5A
